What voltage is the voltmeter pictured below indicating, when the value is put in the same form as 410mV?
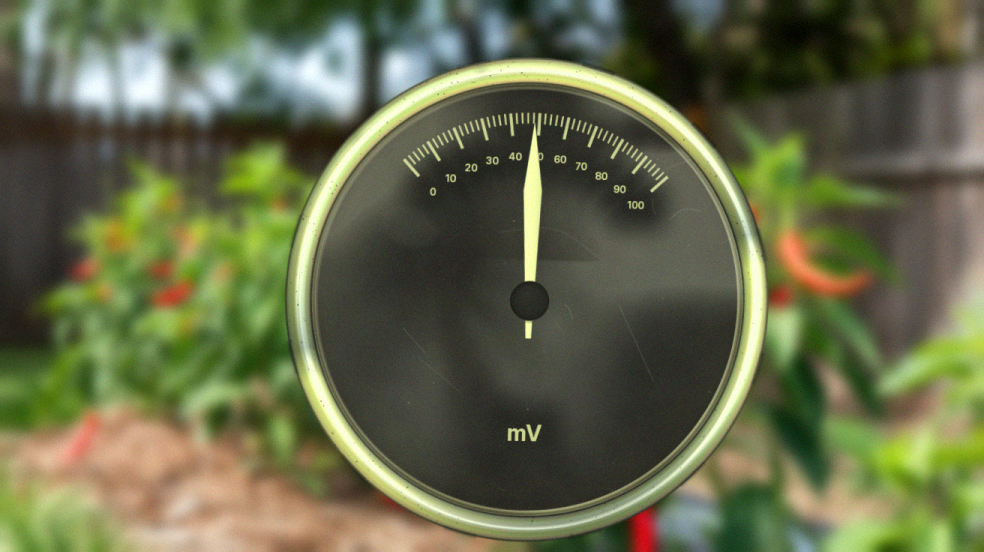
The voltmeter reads 48mV
